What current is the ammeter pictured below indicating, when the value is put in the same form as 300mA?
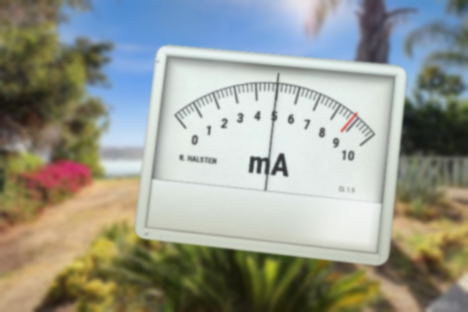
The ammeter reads 5mA
